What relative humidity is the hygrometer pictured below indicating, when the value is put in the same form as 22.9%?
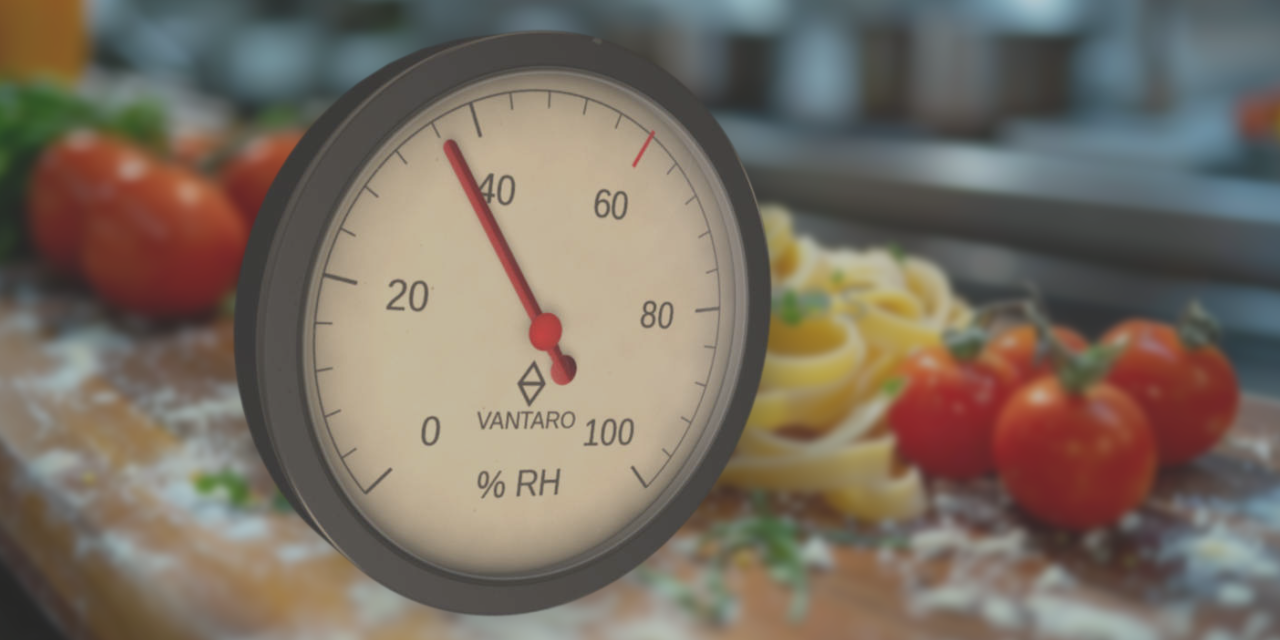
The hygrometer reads 36%
